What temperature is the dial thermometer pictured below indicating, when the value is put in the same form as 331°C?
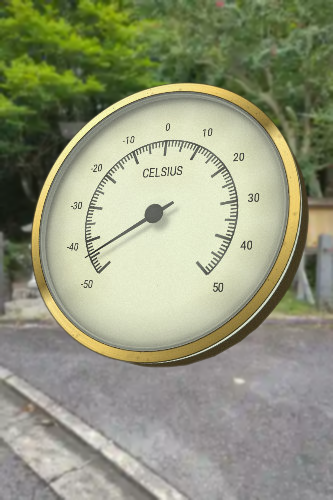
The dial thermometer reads -45°C
